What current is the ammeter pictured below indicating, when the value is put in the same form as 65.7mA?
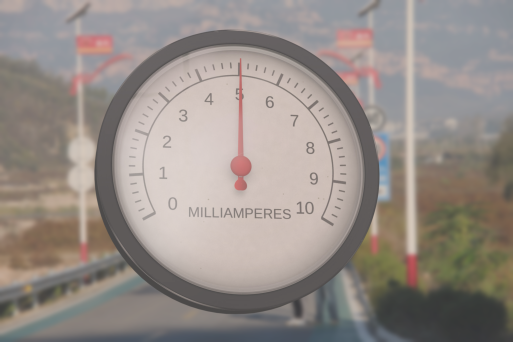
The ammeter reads 5mA
